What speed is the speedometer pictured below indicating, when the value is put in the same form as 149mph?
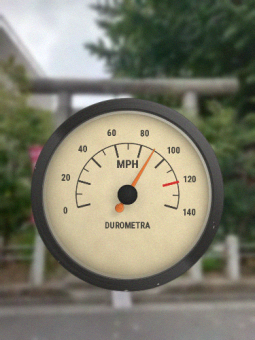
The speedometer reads 90mph
